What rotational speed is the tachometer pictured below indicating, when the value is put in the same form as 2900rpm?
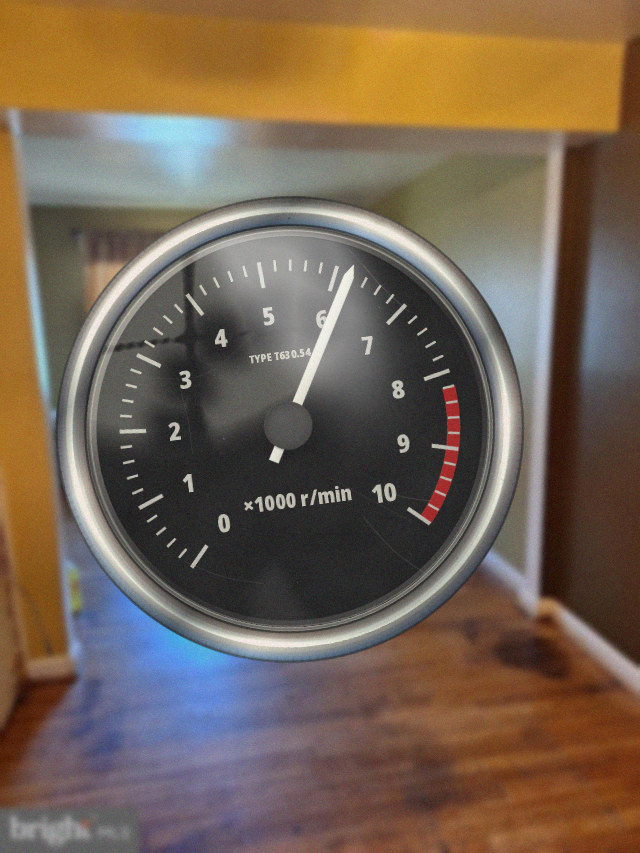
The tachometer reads 6200rpm
